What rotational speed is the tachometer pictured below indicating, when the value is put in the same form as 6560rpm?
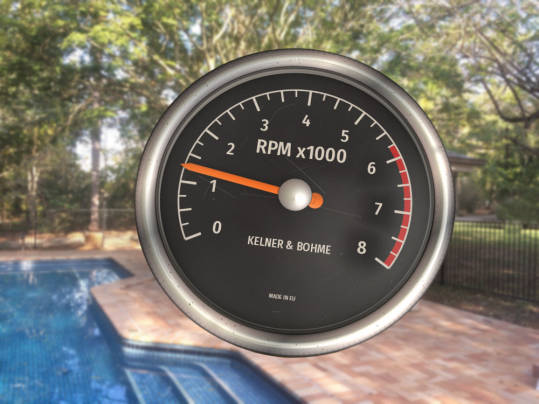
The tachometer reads 1250rpm
